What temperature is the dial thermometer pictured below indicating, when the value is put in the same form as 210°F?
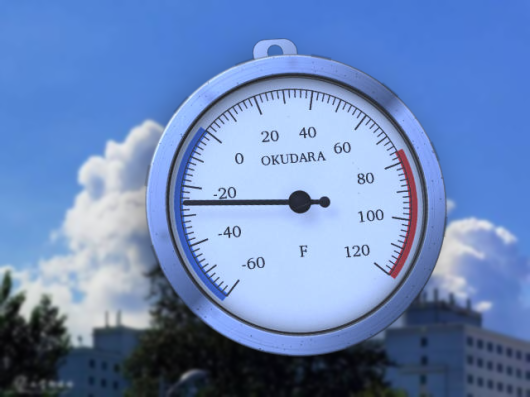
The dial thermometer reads -26°F
